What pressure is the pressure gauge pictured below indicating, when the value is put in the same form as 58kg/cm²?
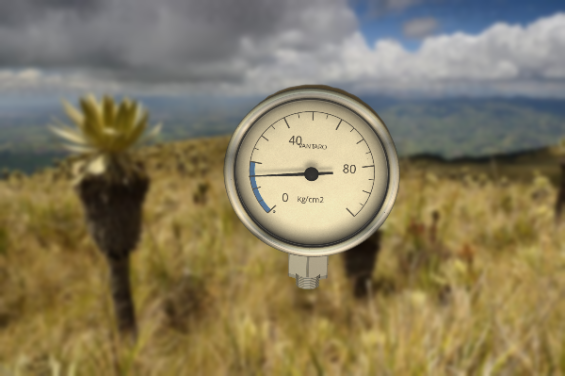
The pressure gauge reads 15kg/cm²
